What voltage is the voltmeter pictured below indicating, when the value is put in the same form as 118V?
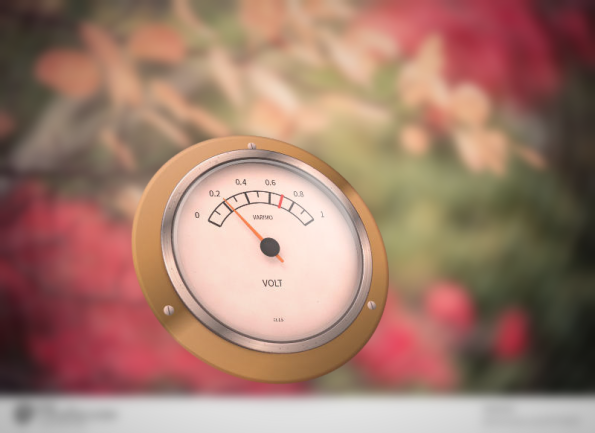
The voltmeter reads 0.2V
